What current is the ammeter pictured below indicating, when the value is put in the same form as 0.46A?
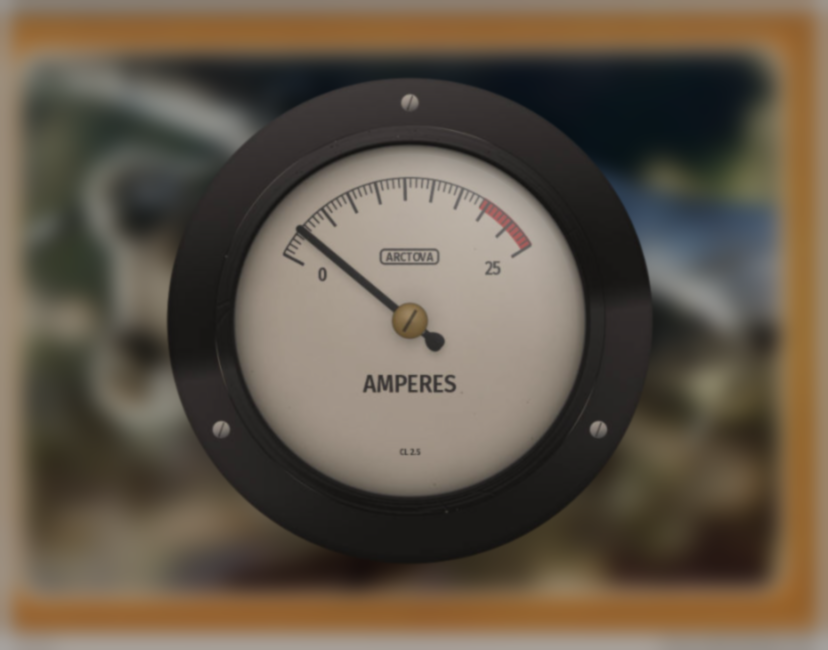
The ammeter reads 2.5A
